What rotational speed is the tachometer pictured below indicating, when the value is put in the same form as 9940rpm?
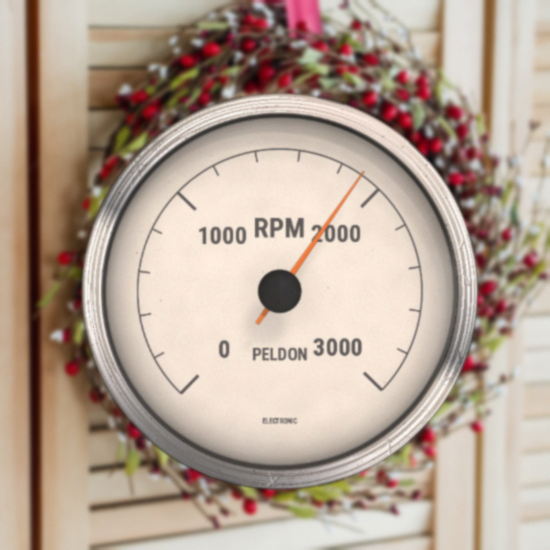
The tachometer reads 1900rpm
